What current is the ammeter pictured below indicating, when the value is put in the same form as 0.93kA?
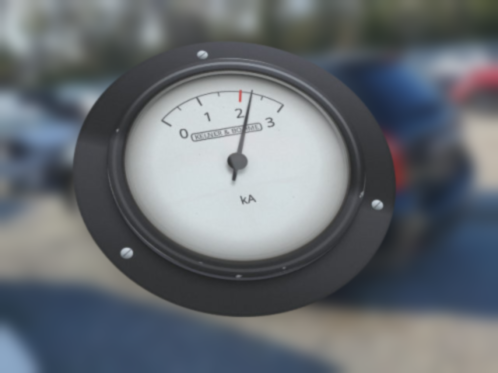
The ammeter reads 2.25kA
